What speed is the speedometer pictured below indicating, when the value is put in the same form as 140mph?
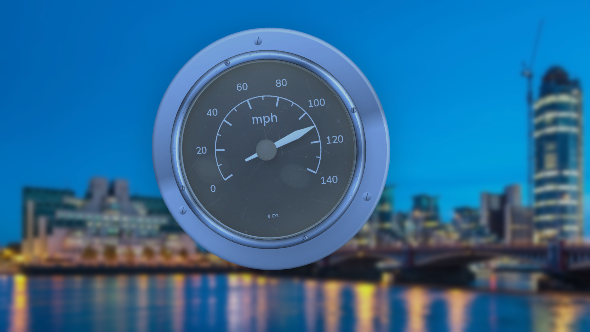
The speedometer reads 110mph
